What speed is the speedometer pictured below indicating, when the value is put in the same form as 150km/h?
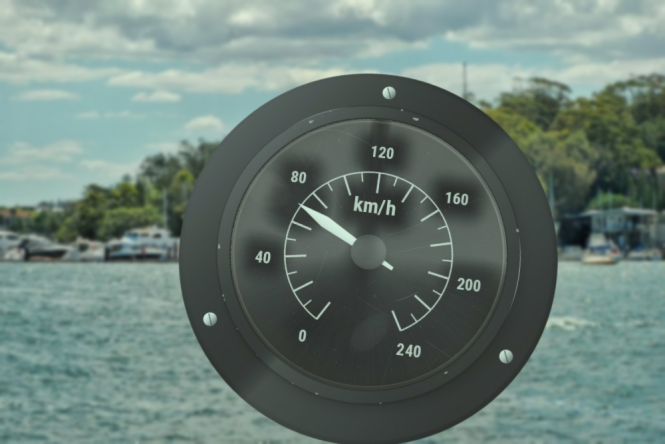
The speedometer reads 70km/h
